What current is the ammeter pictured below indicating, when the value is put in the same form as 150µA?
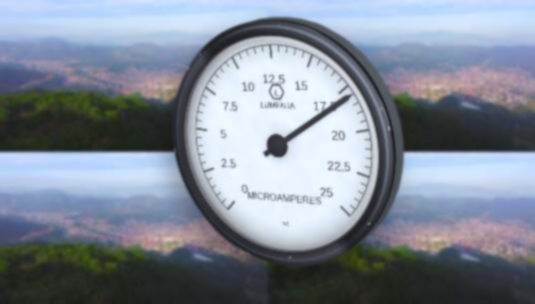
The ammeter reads 18µA
